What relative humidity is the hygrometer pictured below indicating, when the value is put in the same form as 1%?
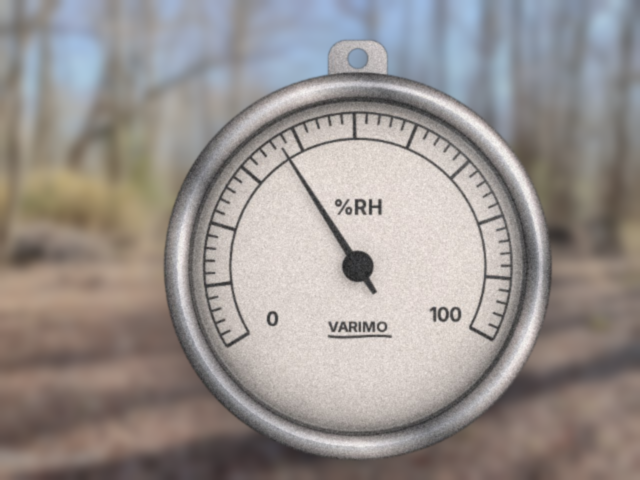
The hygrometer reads 37%
